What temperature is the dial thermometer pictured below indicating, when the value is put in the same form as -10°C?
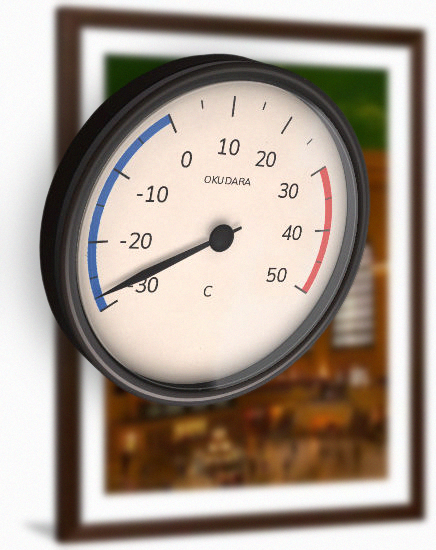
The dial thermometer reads -27.5°C
